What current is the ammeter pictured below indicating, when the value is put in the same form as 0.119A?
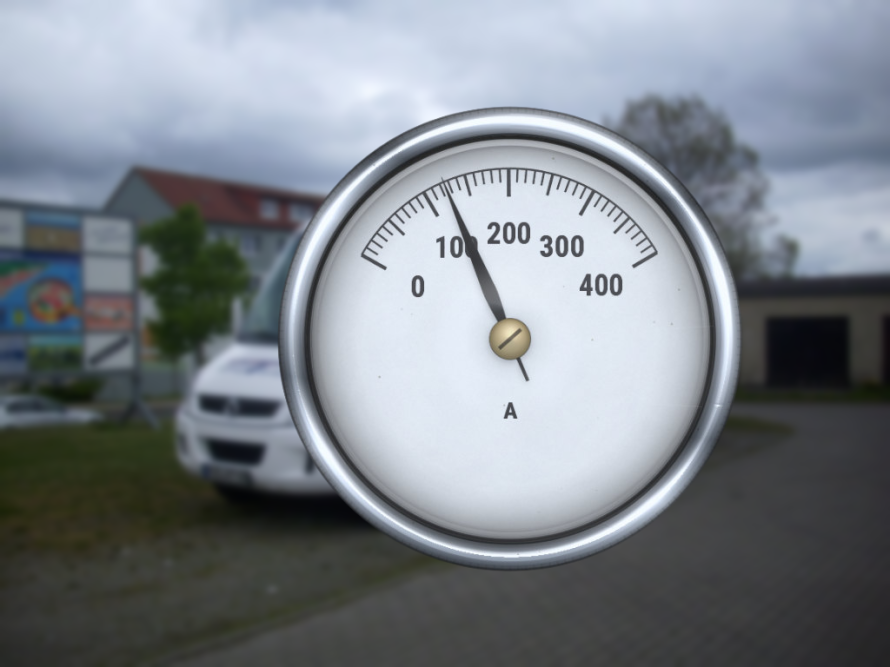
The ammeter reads 125A
